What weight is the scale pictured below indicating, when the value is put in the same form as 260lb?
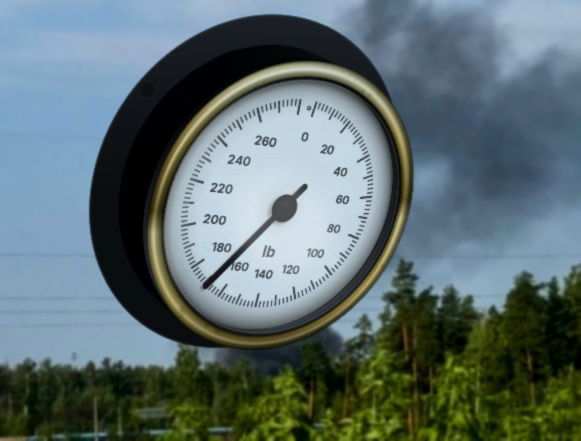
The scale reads 170lb
